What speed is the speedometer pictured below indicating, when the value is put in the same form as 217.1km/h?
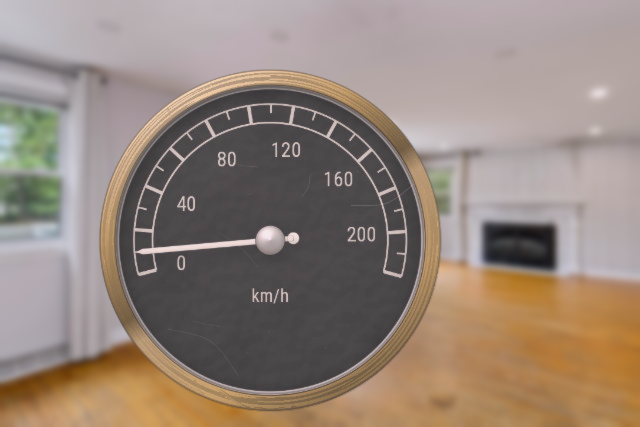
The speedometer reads 10km/h
